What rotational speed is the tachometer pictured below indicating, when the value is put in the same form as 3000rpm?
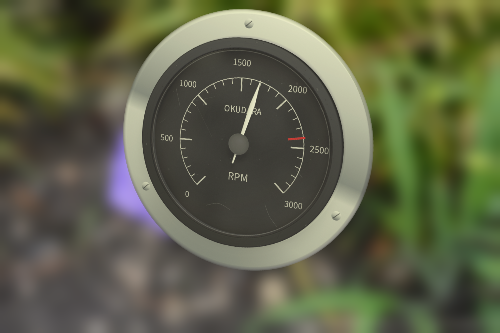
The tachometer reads 1700rpm
